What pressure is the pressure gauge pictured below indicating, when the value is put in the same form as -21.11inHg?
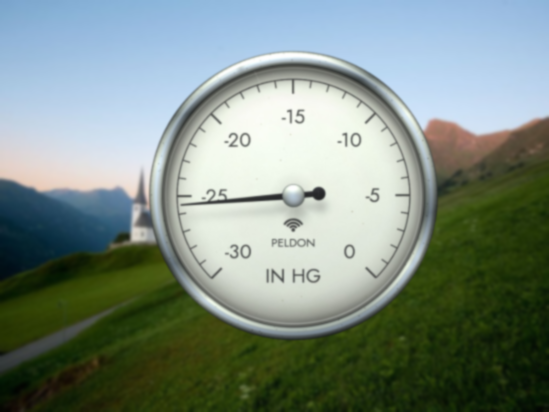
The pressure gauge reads -25.5inHg
